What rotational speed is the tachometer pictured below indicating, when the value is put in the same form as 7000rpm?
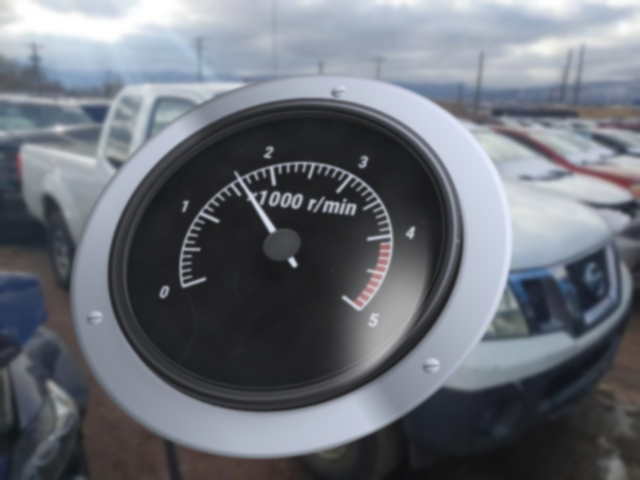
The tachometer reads 1600rpm
